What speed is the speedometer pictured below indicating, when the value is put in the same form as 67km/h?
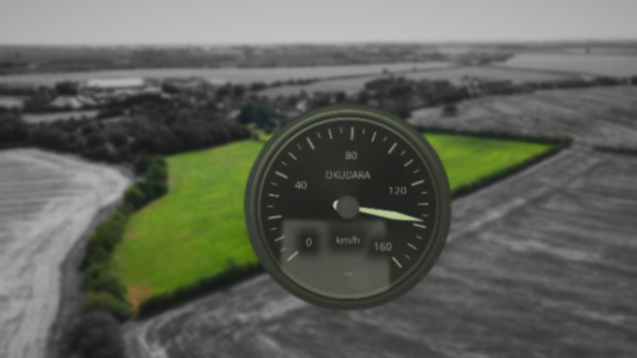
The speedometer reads 137.5km/h
